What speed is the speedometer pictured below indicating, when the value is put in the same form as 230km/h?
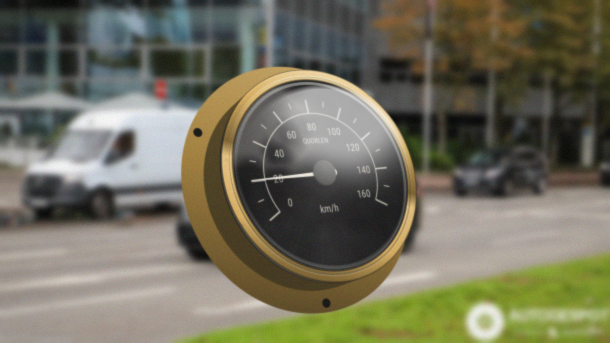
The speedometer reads 20km/h
